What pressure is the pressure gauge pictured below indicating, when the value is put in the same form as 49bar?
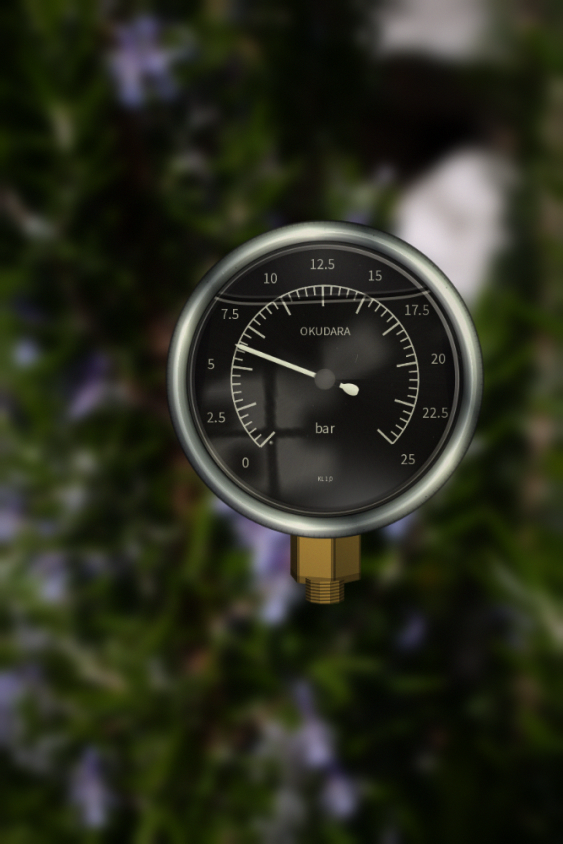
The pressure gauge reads 6.25bar
